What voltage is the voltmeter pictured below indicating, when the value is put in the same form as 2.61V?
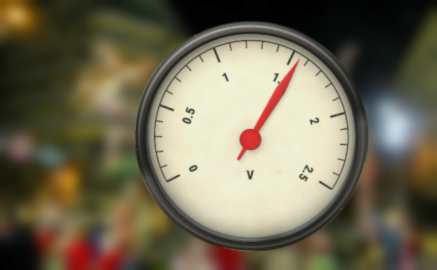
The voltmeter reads 1.55V
